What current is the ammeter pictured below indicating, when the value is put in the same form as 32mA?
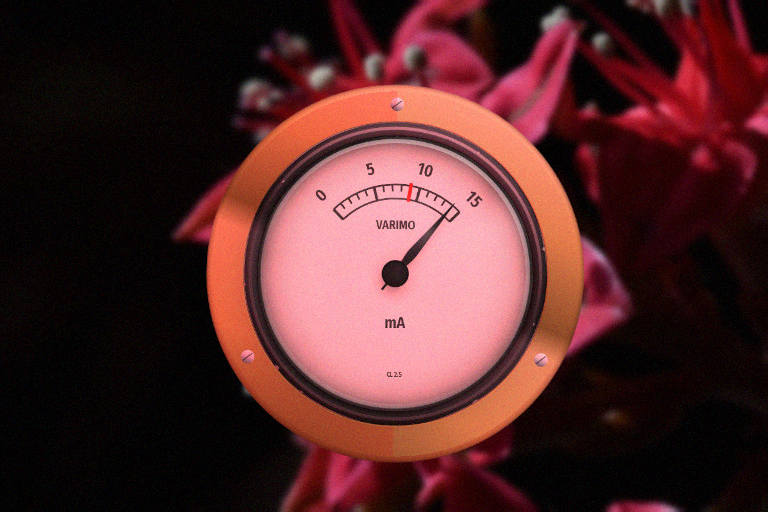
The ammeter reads 14mA
